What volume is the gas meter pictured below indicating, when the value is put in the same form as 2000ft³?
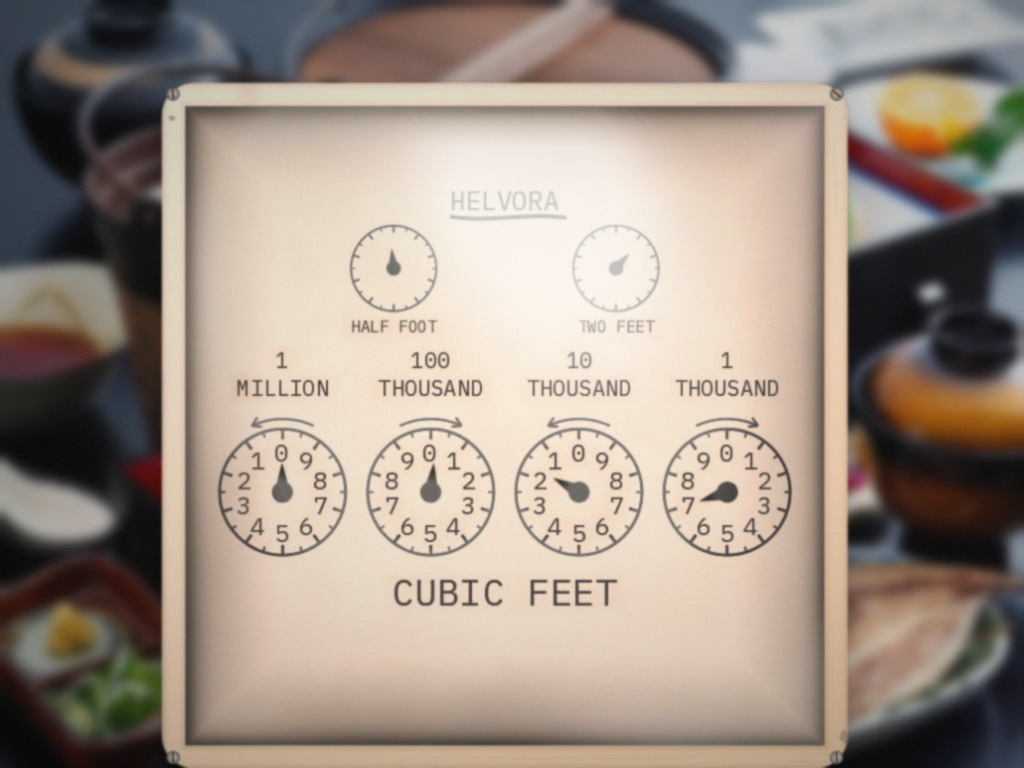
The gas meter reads 1700ft³
